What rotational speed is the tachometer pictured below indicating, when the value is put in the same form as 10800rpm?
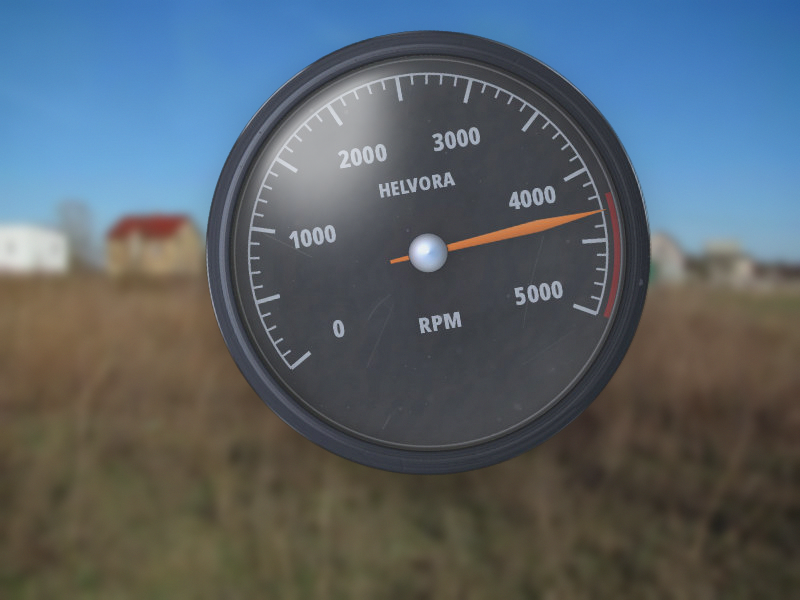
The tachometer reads 4300rpm
